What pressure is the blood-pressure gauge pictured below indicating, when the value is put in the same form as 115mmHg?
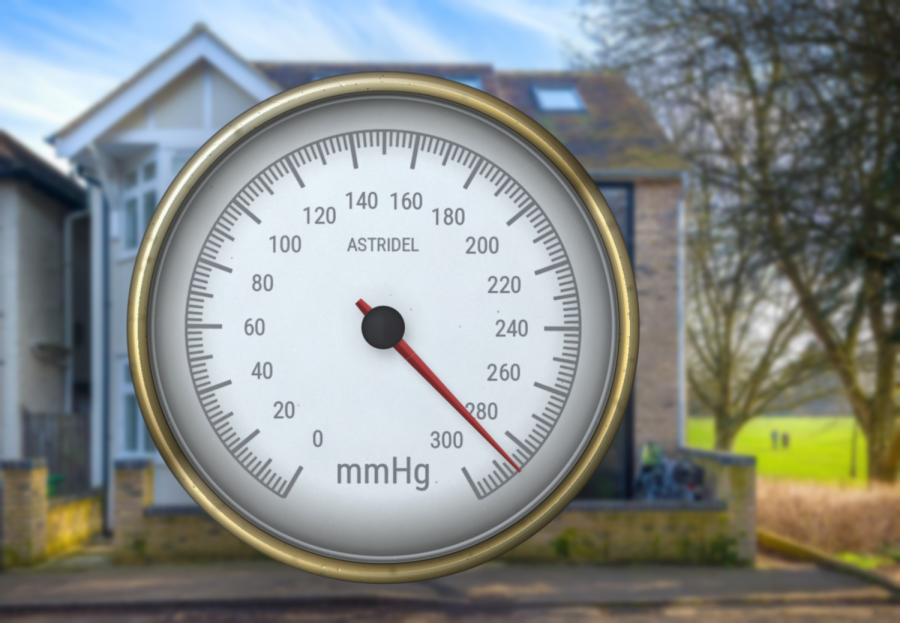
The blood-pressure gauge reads 286mmHg
